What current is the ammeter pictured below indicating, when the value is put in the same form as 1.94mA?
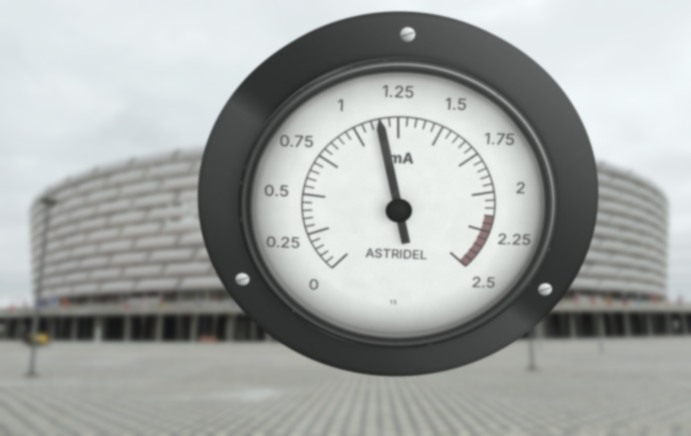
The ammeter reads 1.15mA
